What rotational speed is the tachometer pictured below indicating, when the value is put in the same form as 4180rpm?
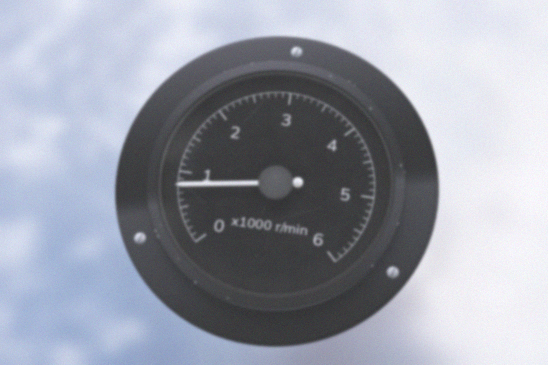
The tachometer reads 800rpm
